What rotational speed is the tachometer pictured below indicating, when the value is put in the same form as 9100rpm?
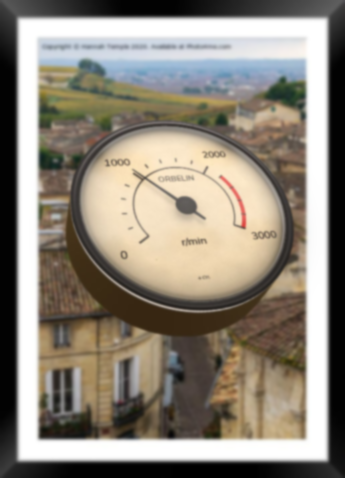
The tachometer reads 1000rpm
